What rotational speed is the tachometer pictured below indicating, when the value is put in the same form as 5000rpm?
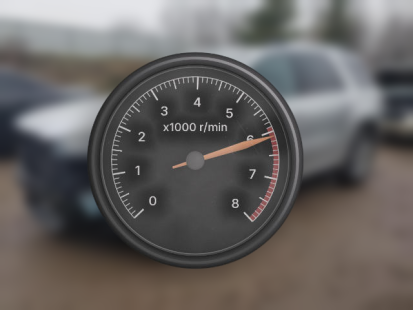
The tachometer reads 6100rpm
